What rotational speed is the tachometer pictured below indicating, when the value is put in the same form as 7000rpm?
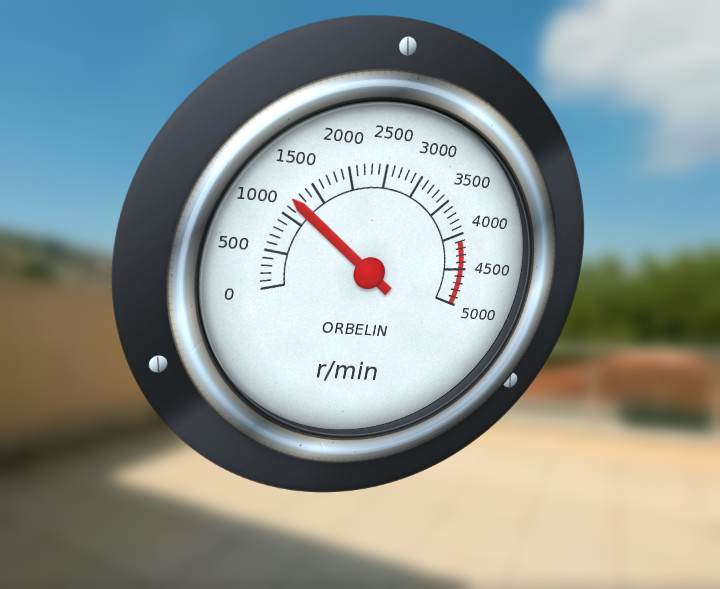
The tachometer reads 1200rpm
